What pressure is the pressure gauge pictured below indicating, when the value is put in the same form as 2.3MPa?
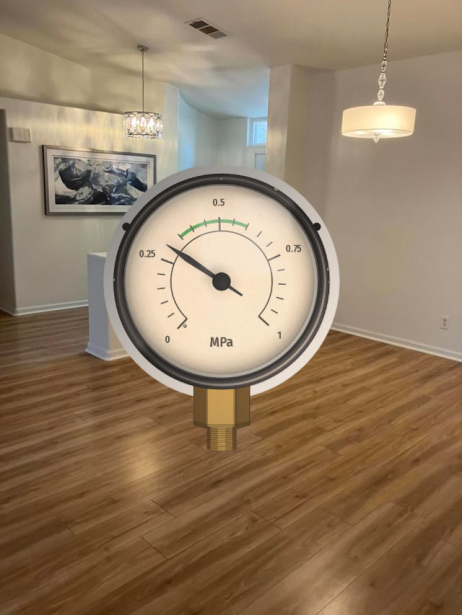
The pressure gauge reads 0.3MPa
